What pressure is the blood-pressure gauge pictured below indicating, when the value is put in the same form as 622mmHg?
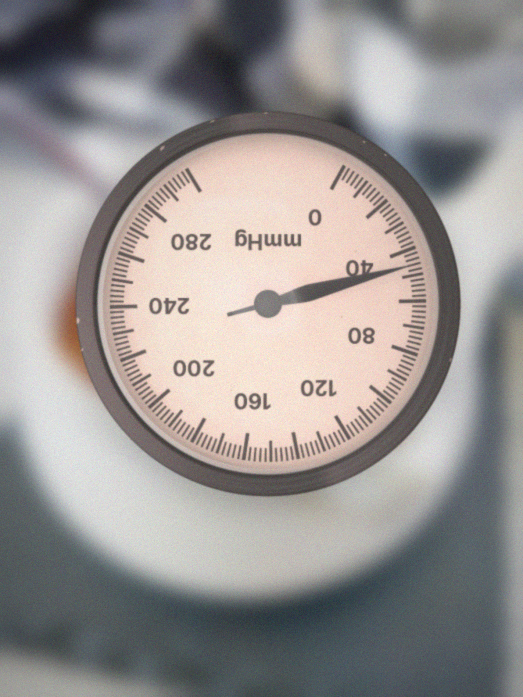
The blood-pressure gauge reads 46mmHg
